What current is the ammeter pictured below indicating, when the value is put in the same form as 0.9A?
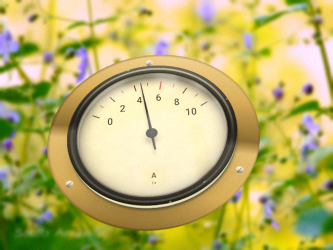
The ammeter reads 4.5A
